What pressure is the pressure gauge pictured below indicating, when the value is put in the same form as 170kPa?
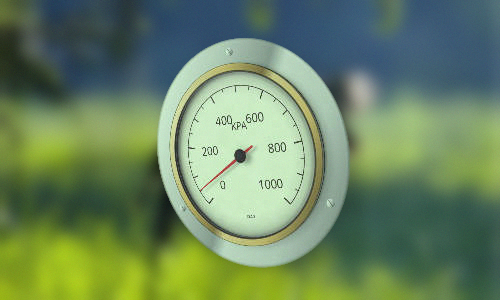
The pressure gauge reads 50kPa
